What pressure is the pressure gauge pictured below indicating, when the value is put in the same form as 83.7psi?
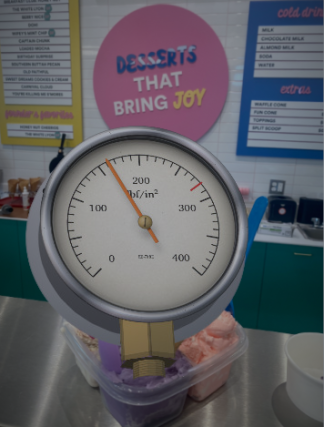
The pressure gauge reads 160psi
